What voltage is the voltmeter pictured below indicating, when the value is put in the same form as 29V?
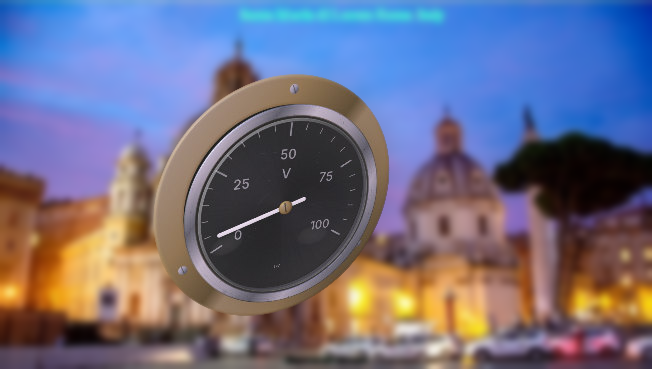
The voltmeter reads 5V
